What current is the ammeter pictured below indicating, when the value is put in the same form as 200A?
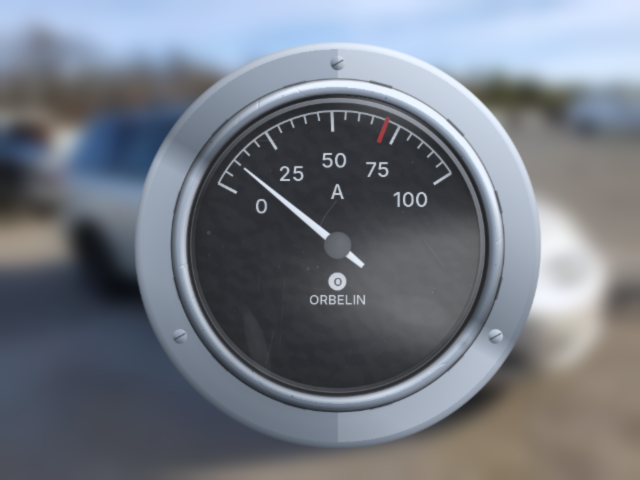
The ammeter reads 10A
